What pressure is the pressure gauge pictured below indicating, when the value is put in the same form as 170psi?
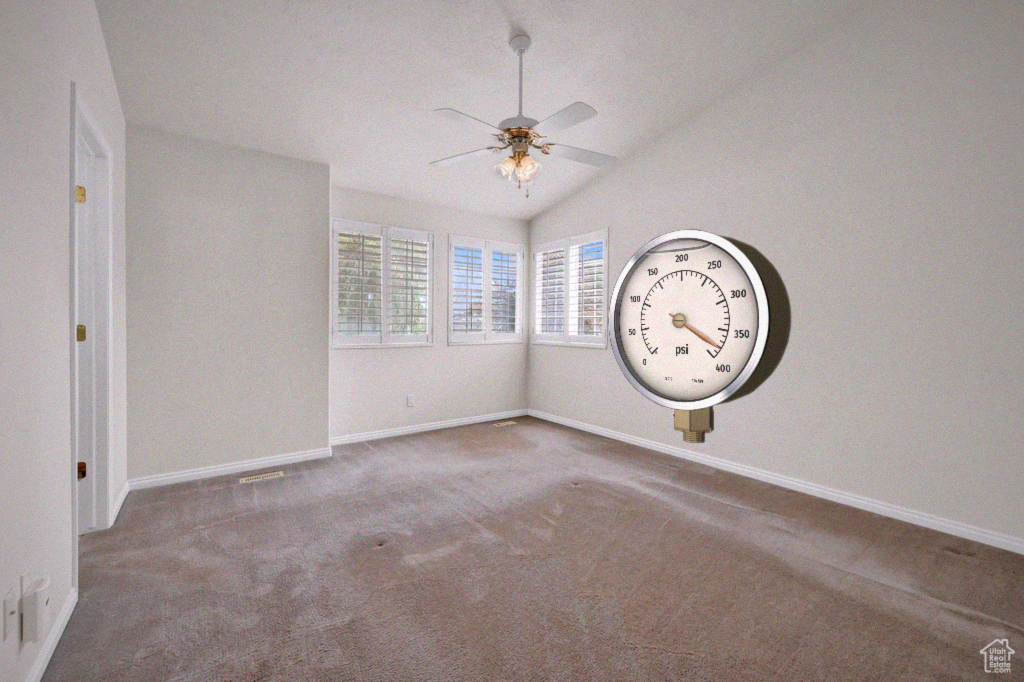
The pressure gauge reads 380psi
